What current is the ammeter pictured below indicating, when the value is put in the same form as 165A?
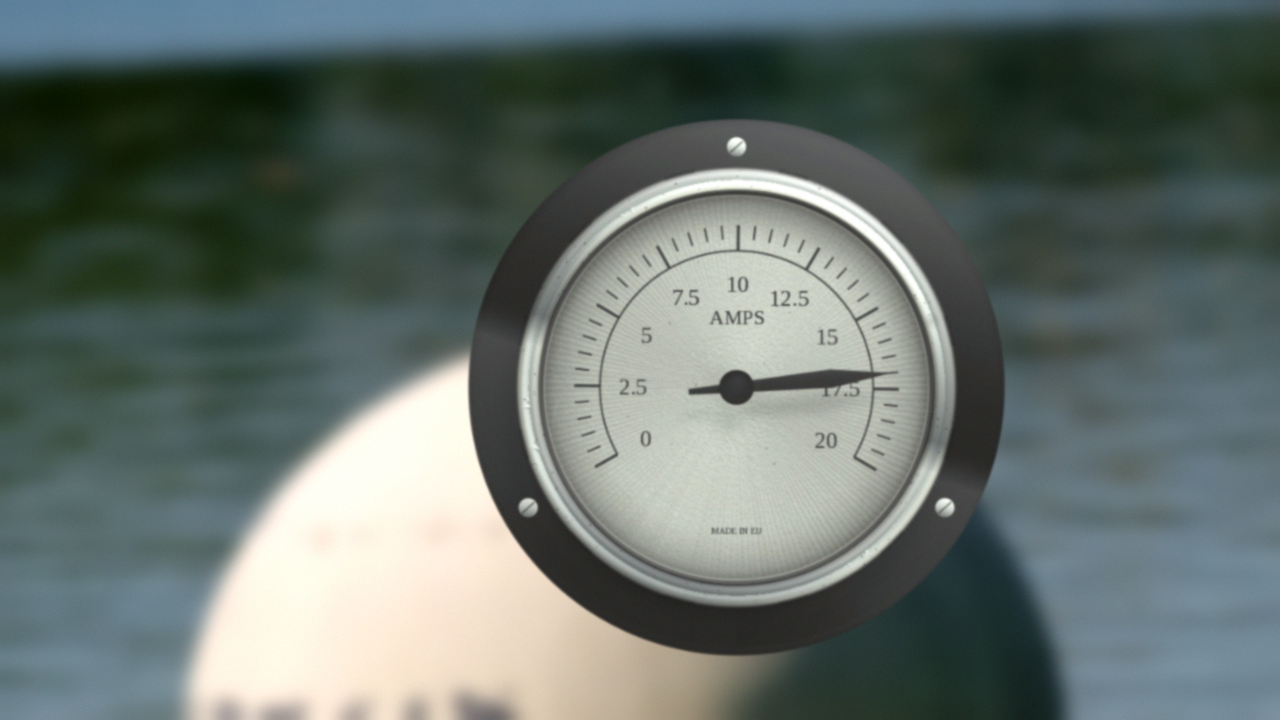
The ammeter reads 17A
